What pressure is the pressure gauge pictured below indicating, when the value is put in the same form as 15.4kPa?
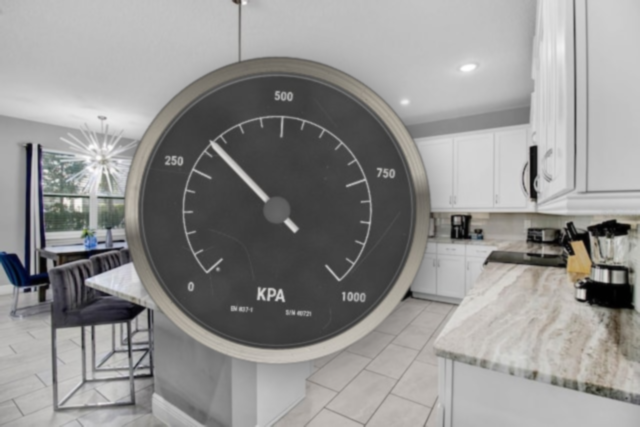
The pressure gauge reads 325kPa
